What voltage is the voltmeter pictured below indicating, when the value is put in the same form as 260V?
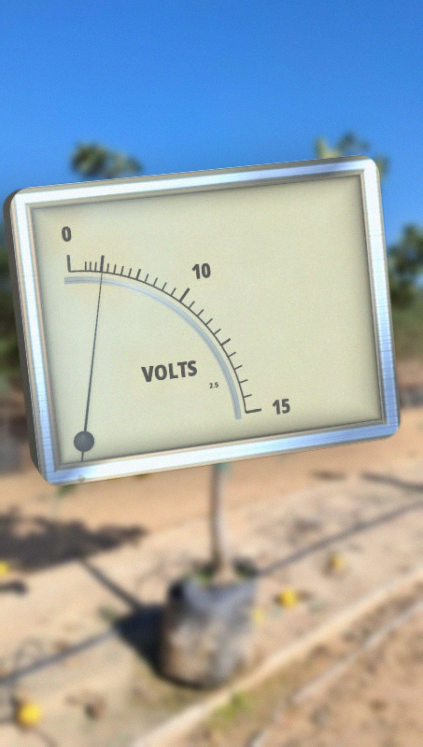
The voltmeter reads 5V
